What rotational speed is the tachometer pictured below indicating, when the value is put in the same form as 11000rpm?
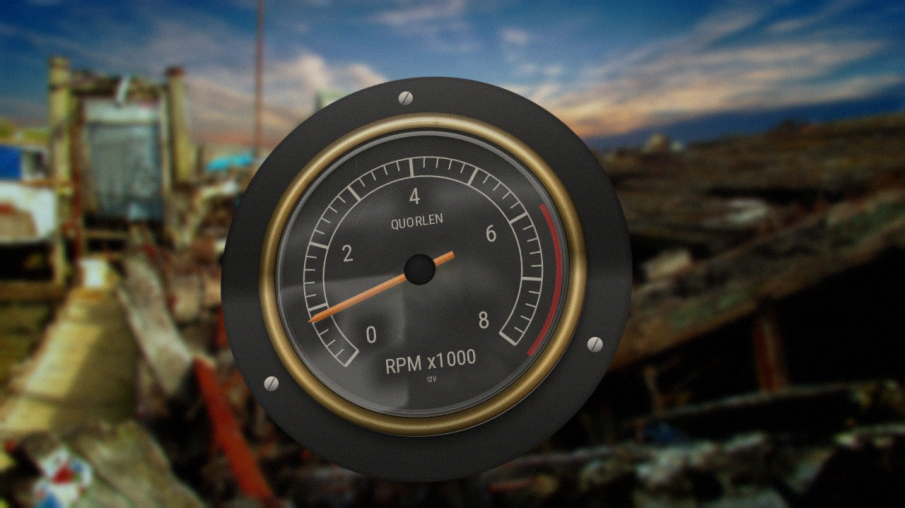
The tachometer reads 800rpm
